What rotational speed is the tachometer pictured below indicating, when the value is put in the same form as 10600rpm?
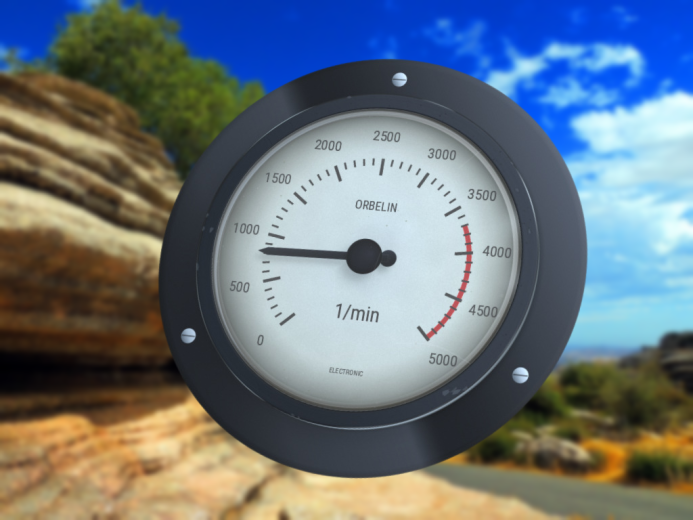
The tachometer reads 800rpm
